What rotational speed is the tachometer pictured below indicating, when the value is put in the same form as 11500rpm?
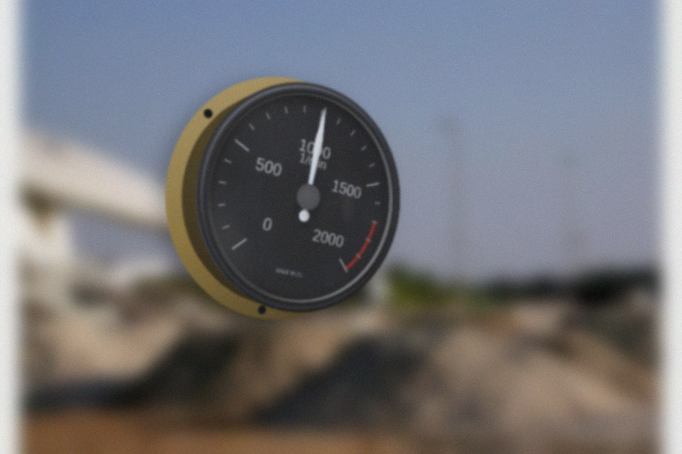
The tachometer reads 1000rpm
